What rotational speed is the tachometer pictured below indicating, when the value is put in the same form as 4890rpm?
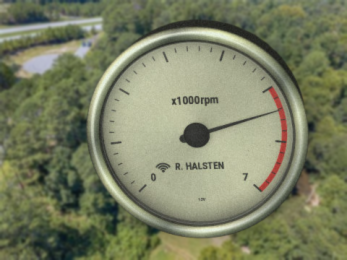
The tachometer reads 5400rpm
